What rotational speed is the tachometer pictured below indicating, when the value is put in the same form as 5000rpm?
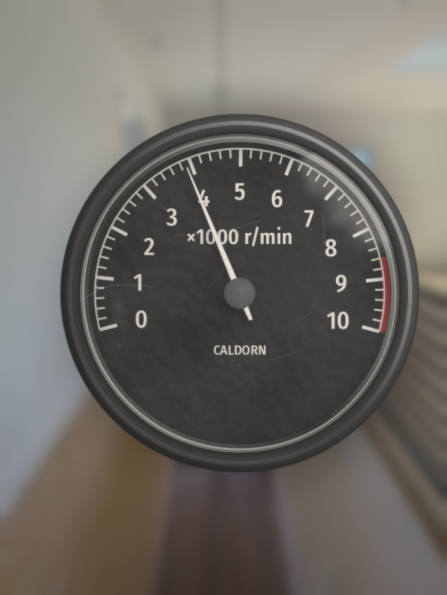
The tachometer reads 3900rpm
